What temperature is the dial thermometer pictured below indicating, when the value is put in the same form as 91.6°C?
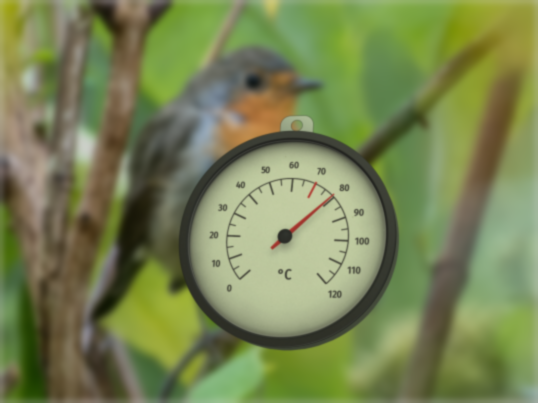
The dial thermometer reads 80°C
